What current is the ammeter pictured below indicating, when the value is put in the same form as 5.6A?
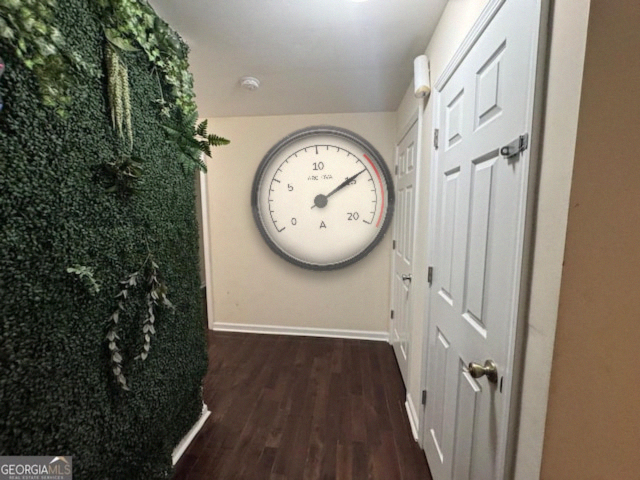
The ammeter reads 15A
